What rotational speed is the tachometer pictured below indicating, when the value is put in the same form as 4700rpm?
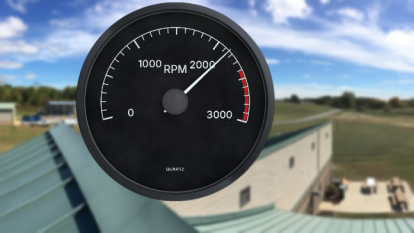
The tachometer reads 2150rpm
